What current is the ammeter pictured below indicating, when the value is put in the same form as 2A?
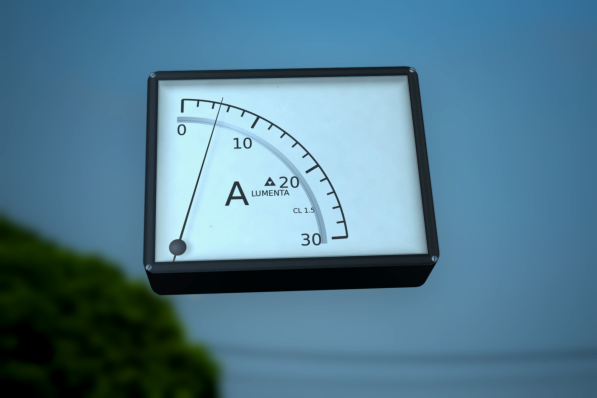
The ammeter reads 5A
